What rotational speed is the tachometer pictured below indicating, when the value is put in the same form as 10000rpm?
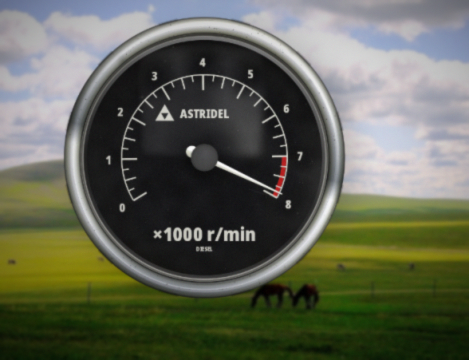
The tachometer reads 7875rpm
